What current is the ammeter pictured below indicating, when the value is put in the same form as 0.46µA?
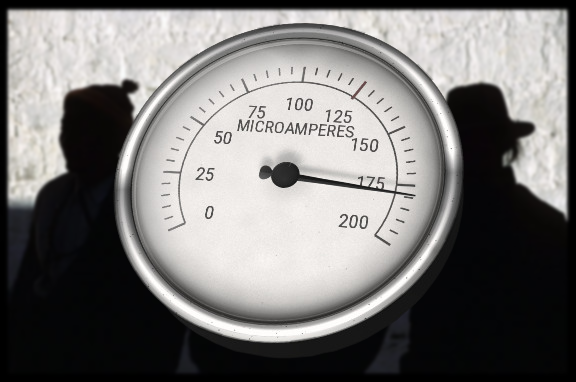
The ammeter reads 180µA
